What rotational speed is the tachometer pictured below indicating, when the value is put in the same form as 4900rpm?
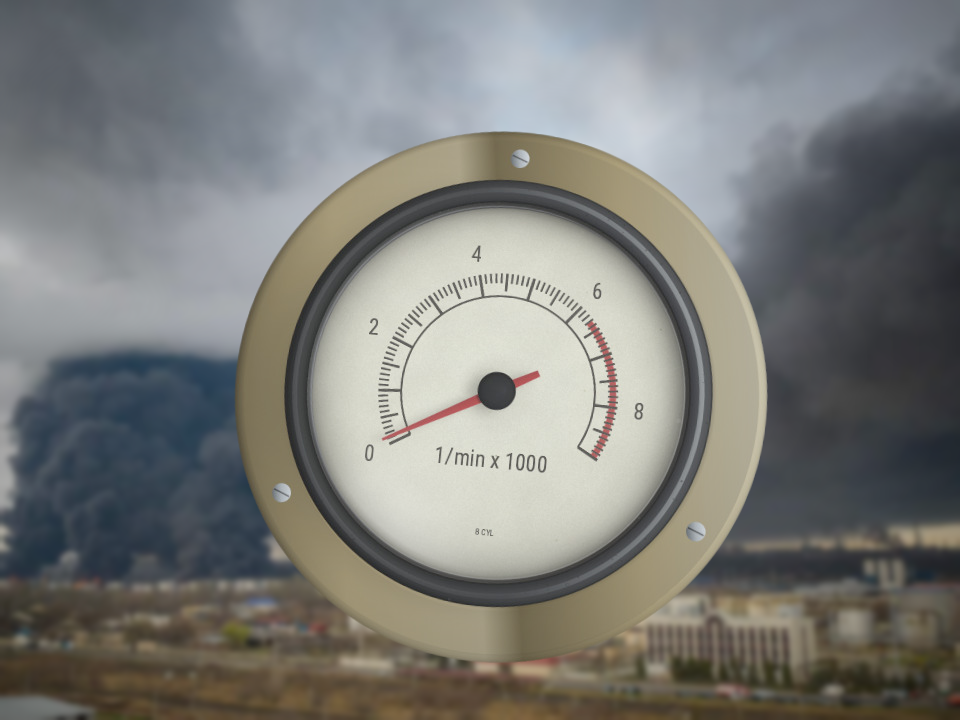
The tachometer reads 100rpm
